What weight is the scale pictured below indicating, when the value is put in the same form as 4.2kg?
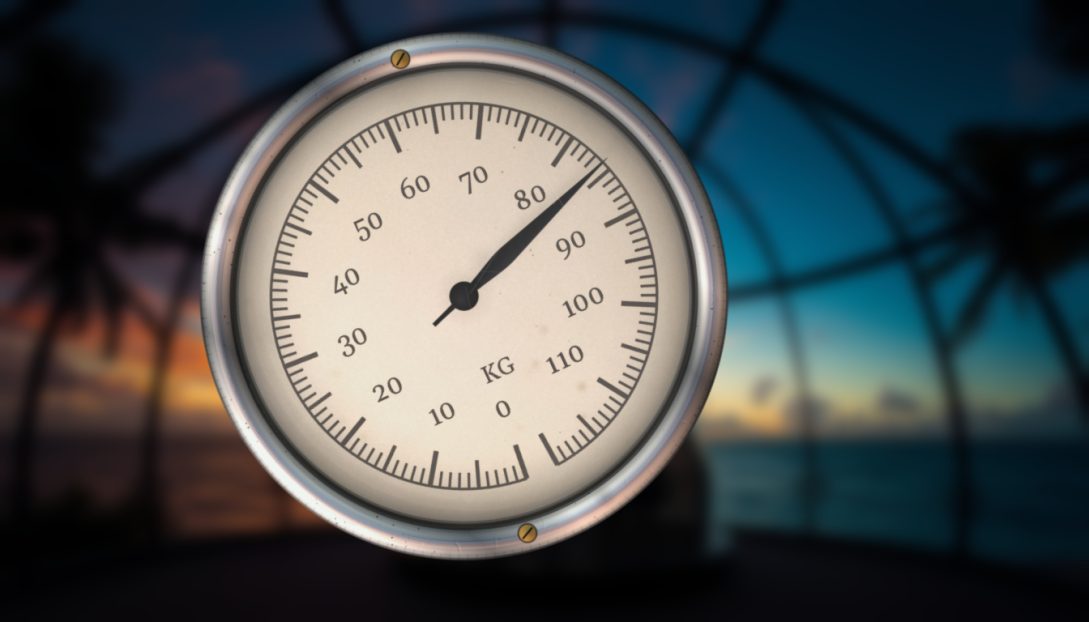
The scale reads 84kg
